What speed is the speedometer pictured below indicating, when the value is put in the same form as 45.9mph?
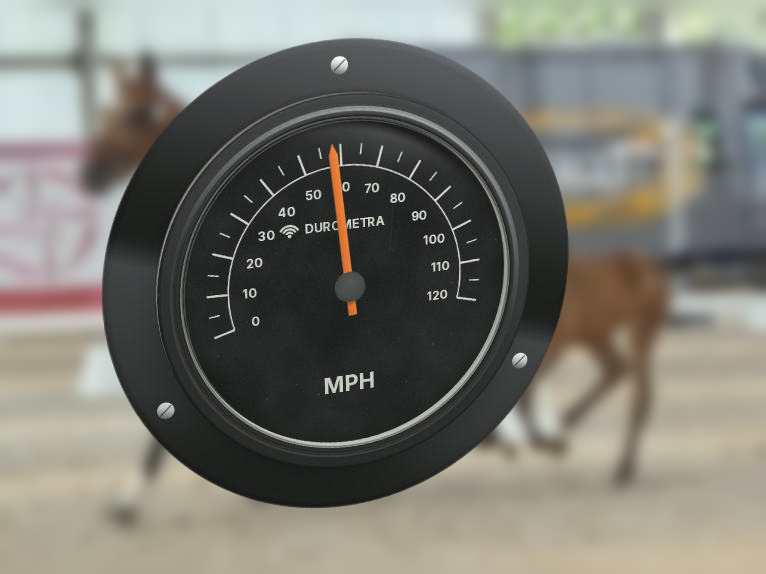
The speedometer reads 57.5mph
